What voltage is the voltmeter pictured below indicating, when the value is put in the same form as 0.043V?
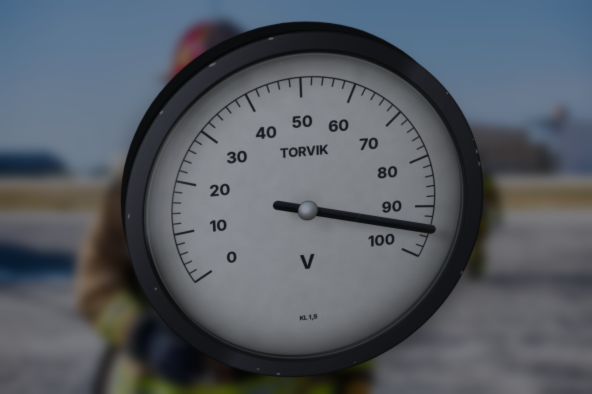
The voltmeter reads 94V
